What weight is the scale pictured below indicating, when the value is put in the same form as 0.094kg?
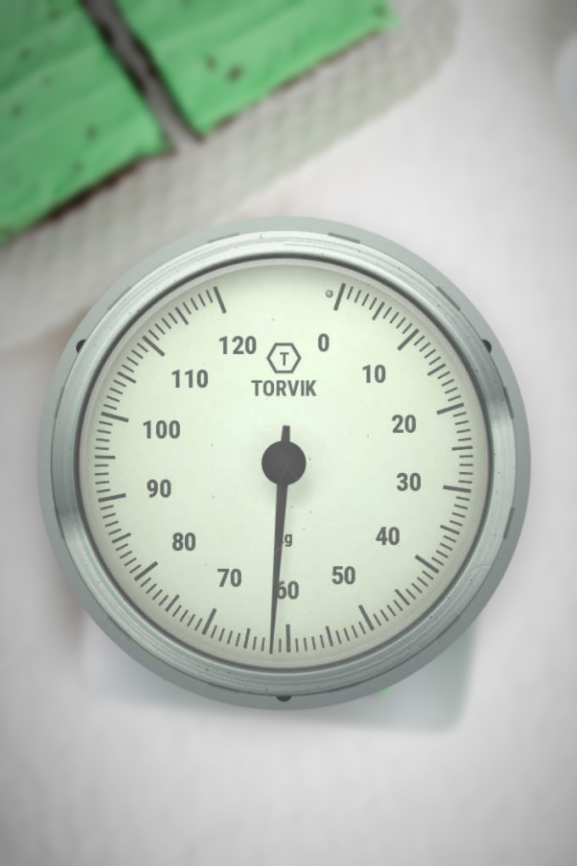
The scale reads 62kg
